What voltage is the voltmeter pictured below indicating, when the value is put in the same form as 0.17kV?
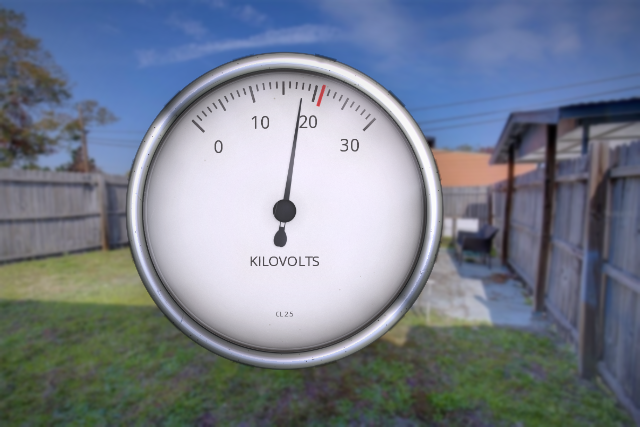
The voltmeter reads 18kV
